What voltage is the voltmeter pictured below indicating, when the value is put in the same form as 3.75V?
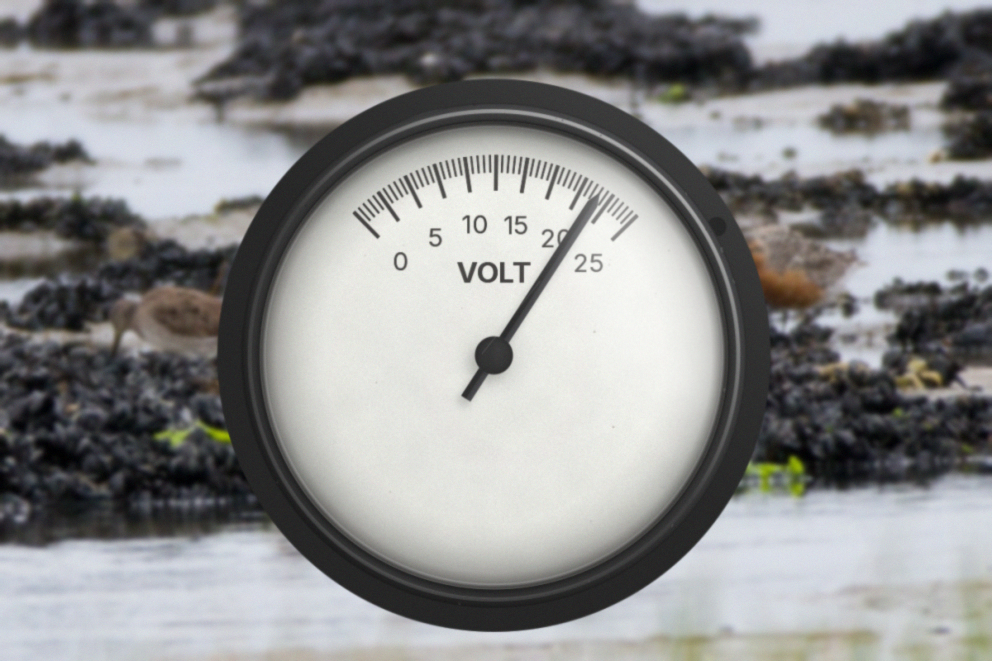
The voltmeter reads 21.5V
